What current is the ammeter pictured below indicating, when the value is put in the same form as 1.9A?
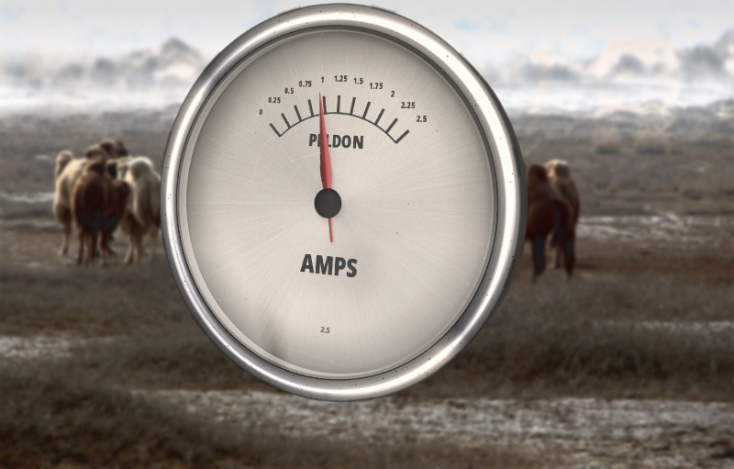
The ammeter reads 1A
